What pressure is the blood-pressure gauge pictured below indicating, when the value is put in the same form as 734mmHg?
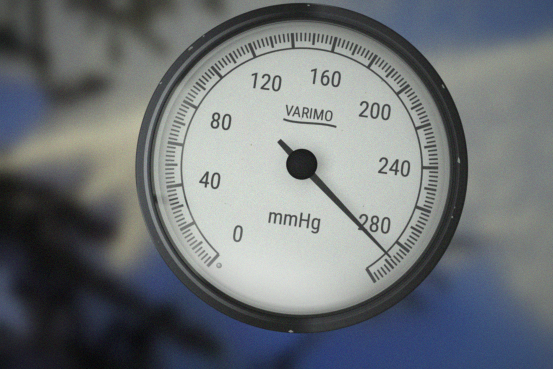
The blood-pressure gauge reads 288mmHg
